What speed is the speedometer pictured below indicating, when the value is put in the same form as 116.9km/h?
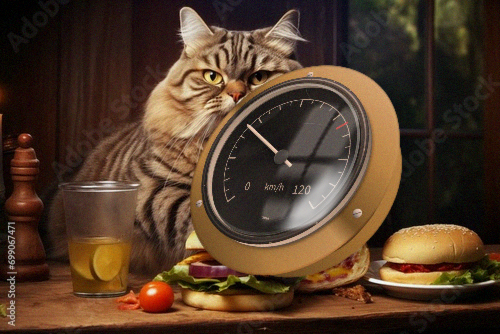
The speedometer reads 35km/h
